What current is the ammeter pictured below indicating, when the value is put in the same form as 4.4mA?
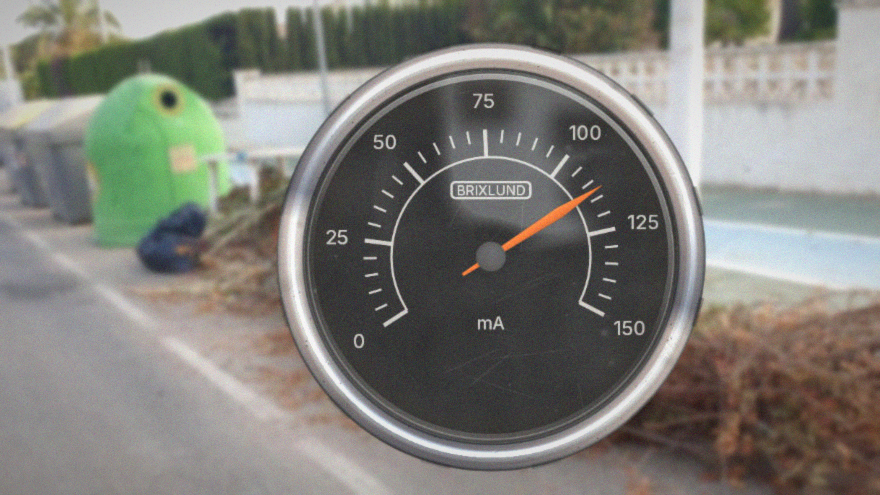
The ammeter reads 112.5mA
